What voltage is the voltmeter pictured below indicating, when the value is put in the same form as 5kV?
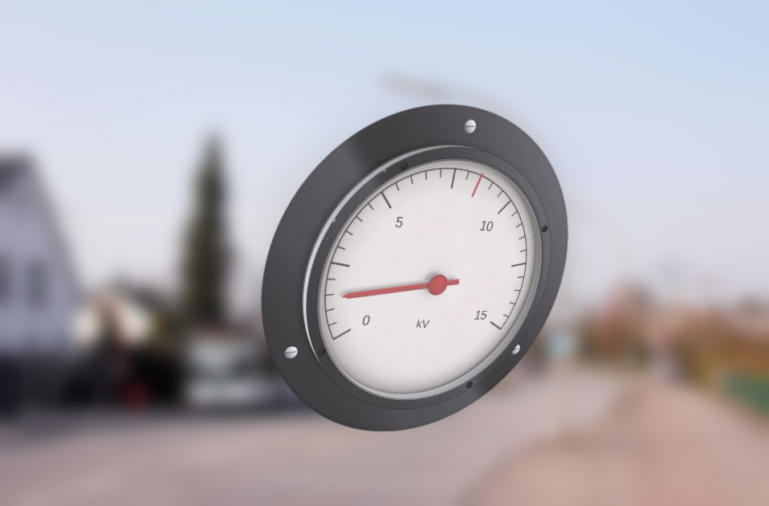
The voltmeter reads 1.5kV
